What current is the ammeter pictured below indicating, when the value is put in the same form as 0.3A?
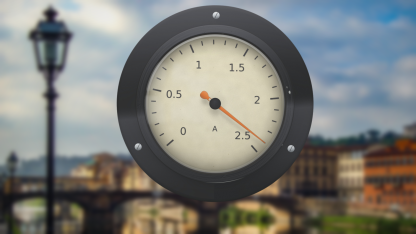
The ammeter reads 2.4A
